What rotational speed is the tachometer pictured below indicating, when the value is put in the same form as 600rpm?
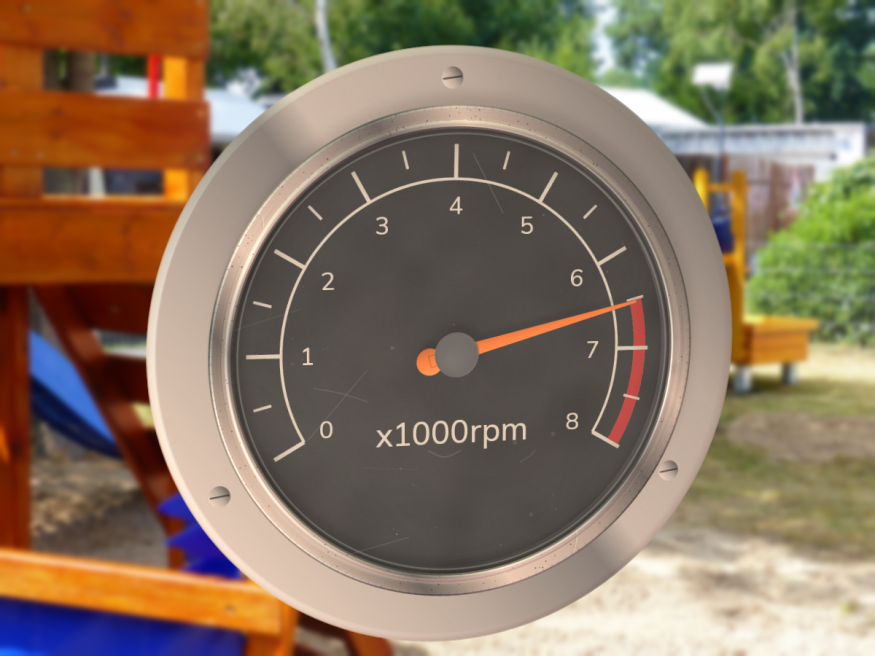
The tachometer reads 6500rpm
